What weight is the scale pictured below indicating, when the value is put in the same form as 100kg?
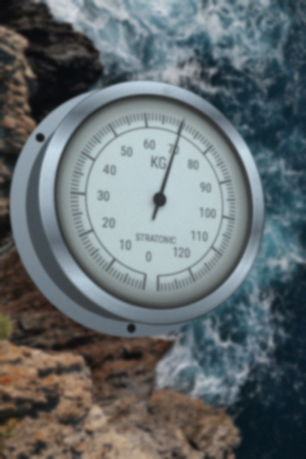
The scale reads 70kg
